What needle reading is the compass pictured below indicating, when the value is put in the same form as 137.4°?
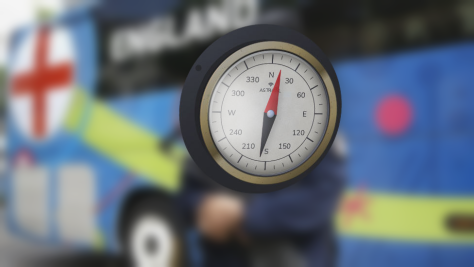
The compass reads 10°
